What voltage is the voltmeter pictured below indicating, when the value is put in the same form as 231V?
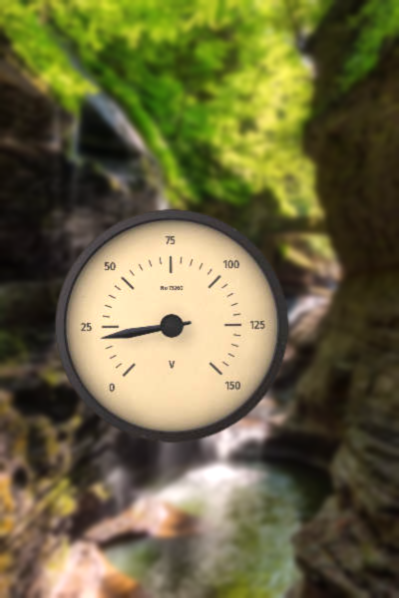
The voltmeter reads 20V
